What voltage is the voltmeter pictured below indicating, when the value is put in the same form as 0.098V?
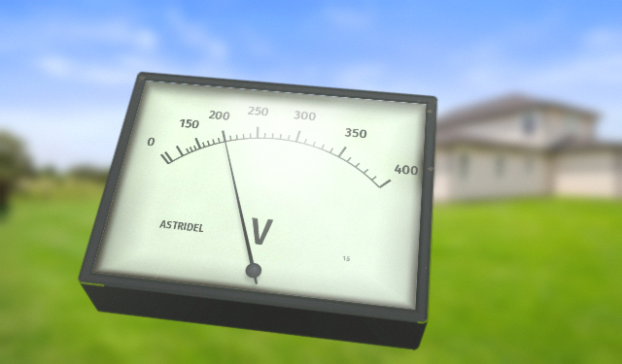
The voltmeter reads 200V
